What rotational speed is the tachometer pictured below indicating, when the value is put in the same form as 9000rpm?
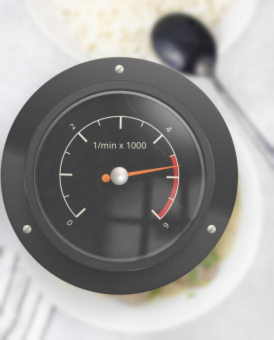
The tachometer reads 4750rpm
